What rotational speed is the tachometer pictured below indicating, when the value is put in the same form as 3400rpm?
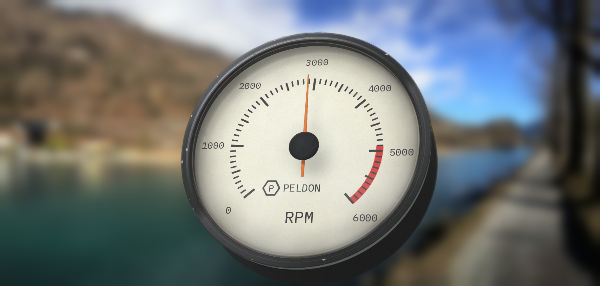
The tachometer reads 2900rpm
